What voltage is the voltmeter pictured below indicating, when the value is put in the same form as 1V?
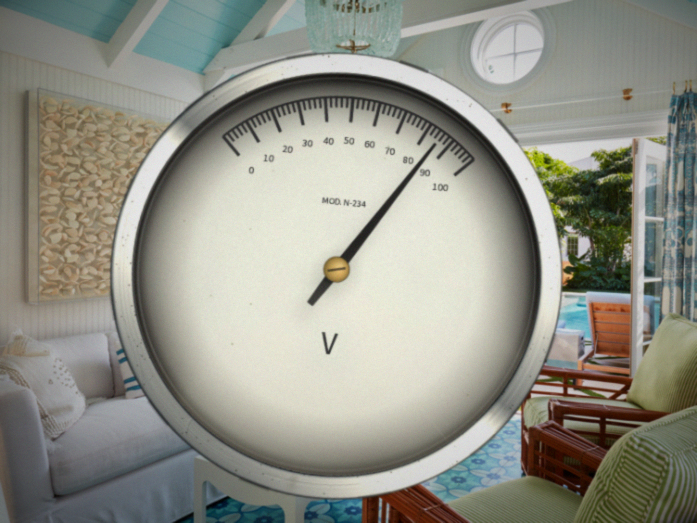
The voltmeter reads 86V
